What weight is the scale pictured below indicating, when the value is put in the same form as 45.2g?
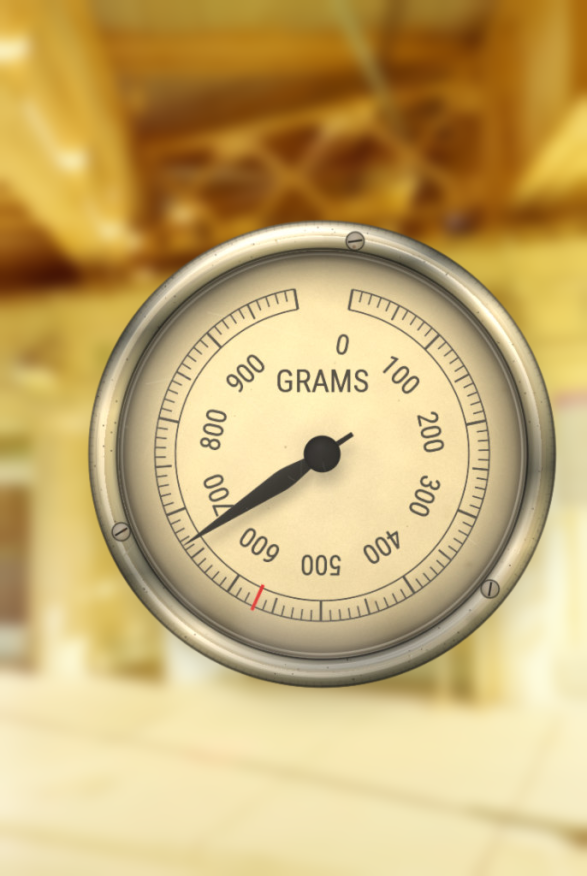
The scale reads 665g
